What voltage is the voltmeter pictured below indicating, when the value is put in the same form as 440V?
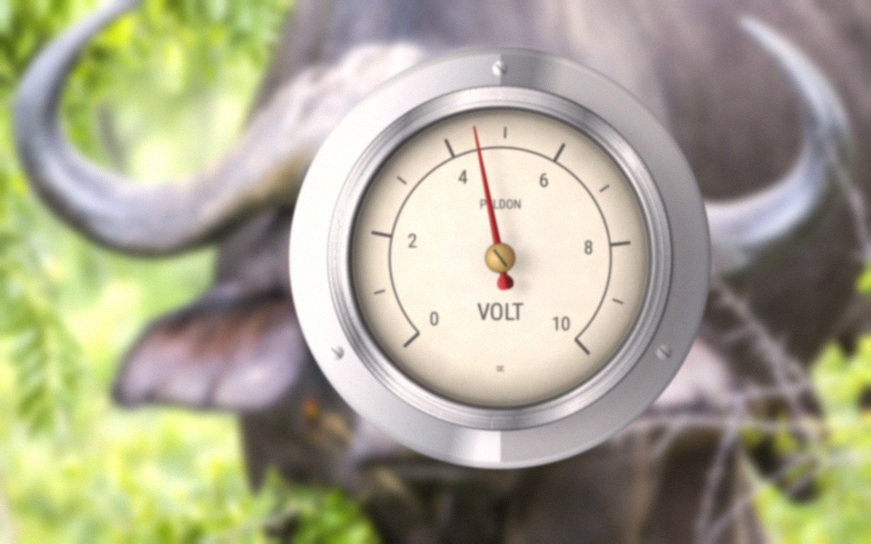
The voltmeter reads 4.5V
